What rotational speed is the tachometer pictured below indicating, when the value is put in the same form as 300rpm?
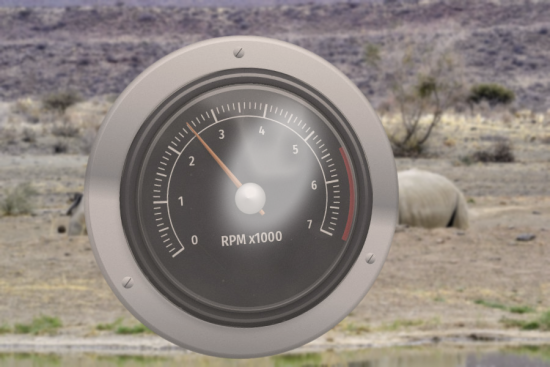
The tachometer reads 2500rpm
